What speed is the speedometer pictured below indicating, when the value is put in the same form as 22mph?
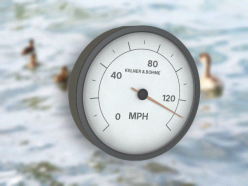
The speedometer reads 130mph
